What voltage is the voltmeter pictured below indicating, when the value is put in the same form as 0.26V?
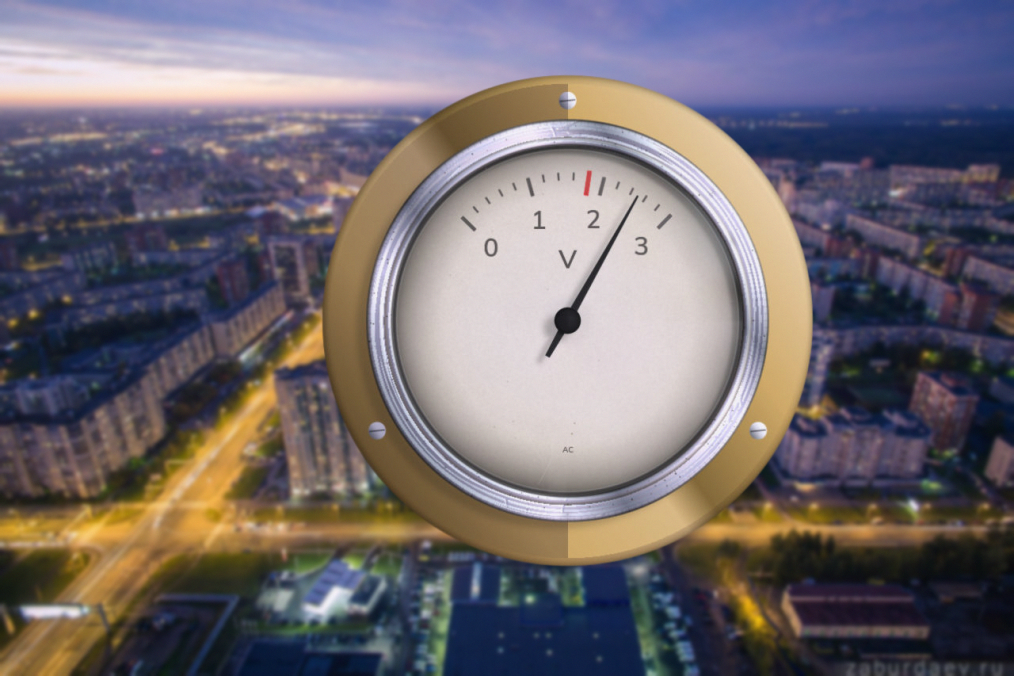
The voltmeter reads 2.5V
